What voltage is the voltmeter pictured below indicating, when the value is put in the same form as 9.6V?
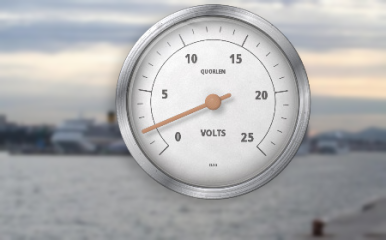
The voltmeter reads 2V
